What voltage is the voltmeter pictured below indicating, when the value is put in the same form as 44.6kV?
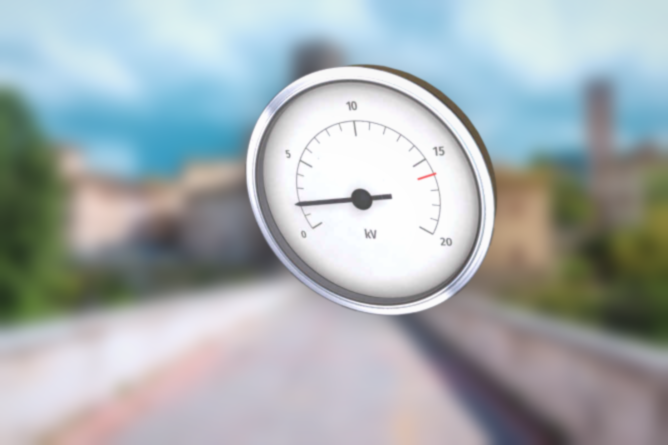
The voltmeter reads 2kV
